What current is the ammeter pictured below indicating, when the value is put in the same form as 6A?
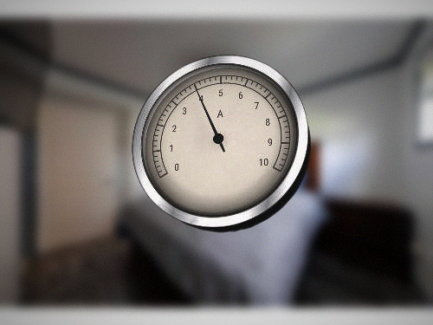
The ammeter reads 4A
